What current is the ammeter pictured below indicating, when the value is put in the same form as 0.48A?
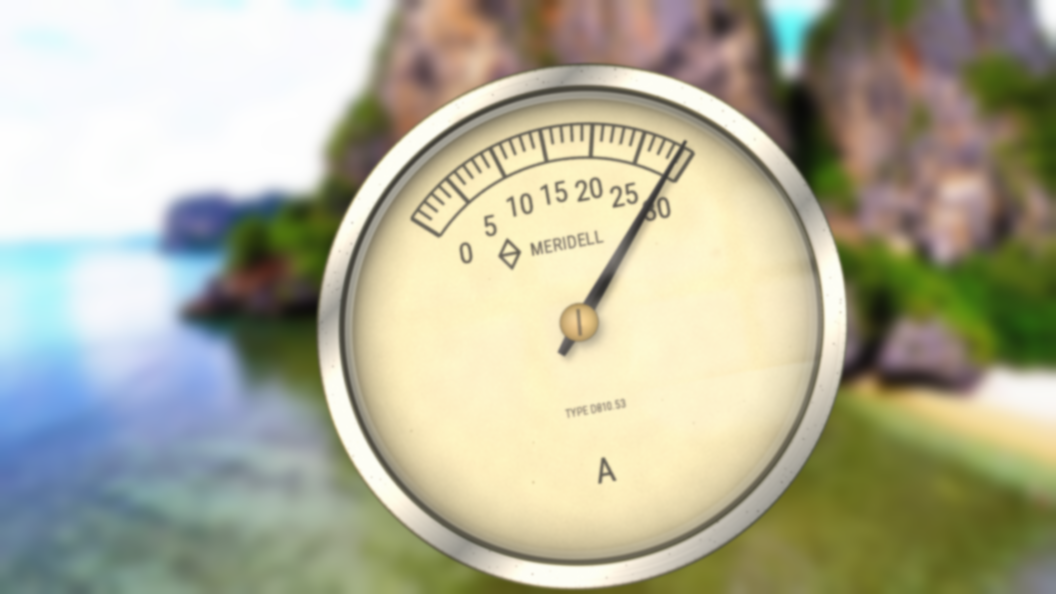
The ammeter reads 29A
